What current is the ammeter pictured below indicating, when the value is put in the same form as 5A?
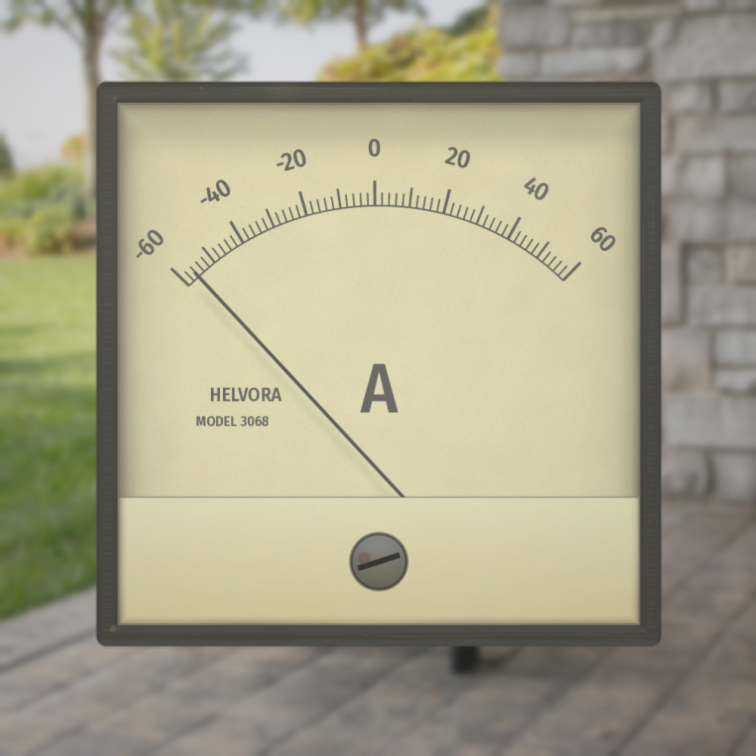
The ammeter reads -56A
